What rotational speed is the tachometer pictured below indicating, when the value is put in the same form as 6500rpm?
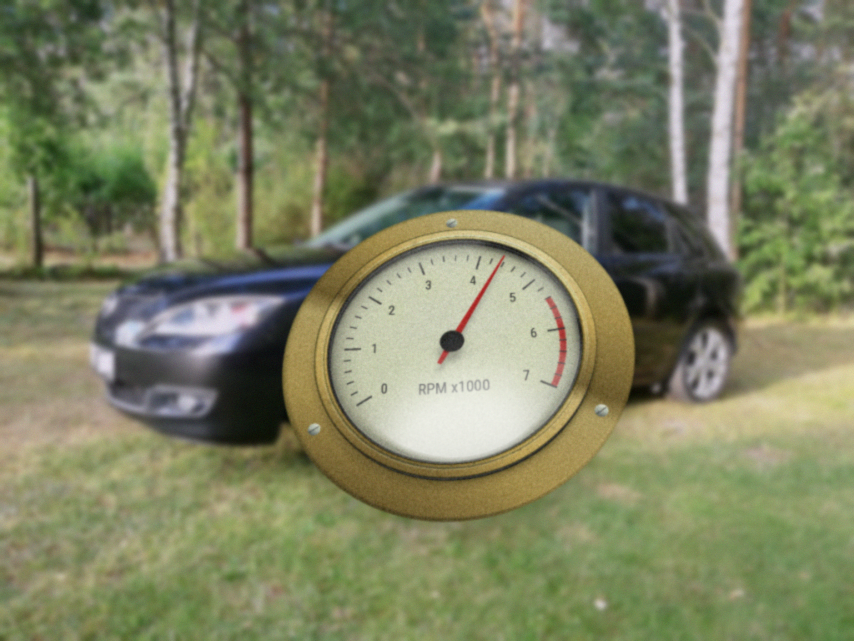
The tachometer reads 4400rpm
